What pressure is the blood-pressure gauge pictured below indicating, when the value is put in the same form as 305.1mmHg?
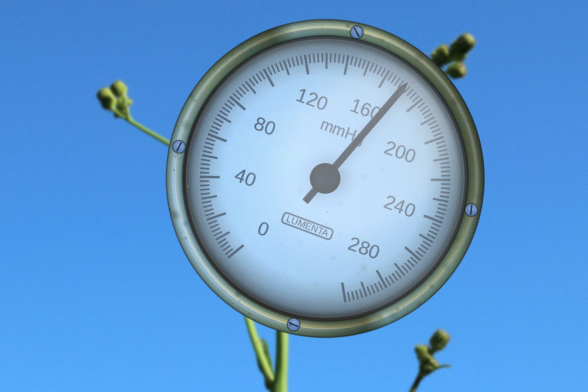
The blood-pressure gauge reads 170mmHg
